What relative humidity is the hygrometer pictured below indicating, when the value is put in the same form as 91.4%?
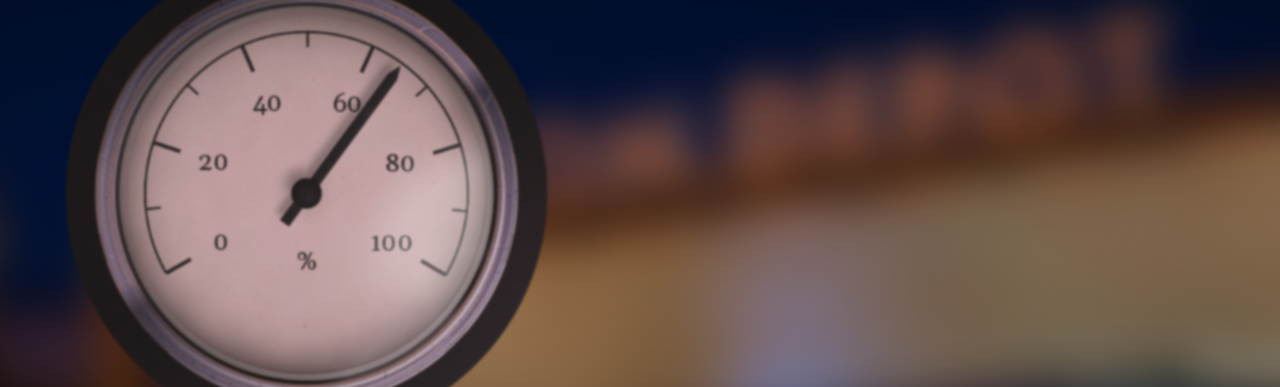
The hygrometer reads 65%
